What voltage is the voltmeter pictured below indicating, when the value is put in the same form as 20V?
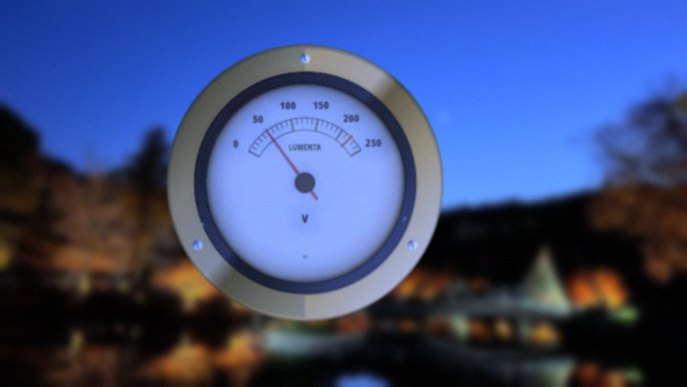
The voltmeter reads 50V
